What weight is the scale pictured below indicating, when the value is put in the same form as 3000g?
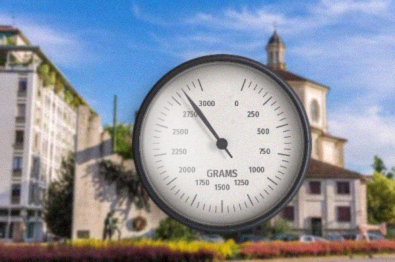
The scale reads 2850g
